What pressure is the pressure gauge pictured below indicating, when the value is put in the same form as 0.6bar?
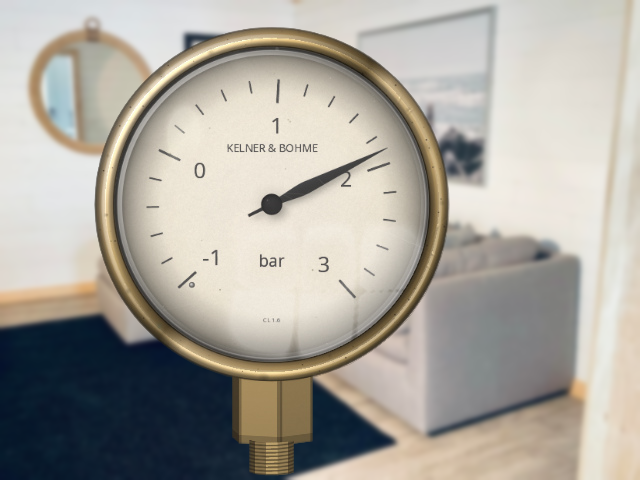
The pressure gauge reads 1.9bar
